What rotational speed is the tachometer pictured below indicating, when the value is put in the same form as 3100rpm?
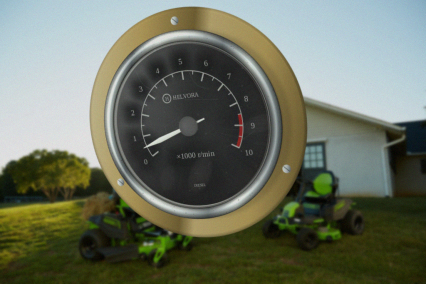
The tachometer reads 500rpm
